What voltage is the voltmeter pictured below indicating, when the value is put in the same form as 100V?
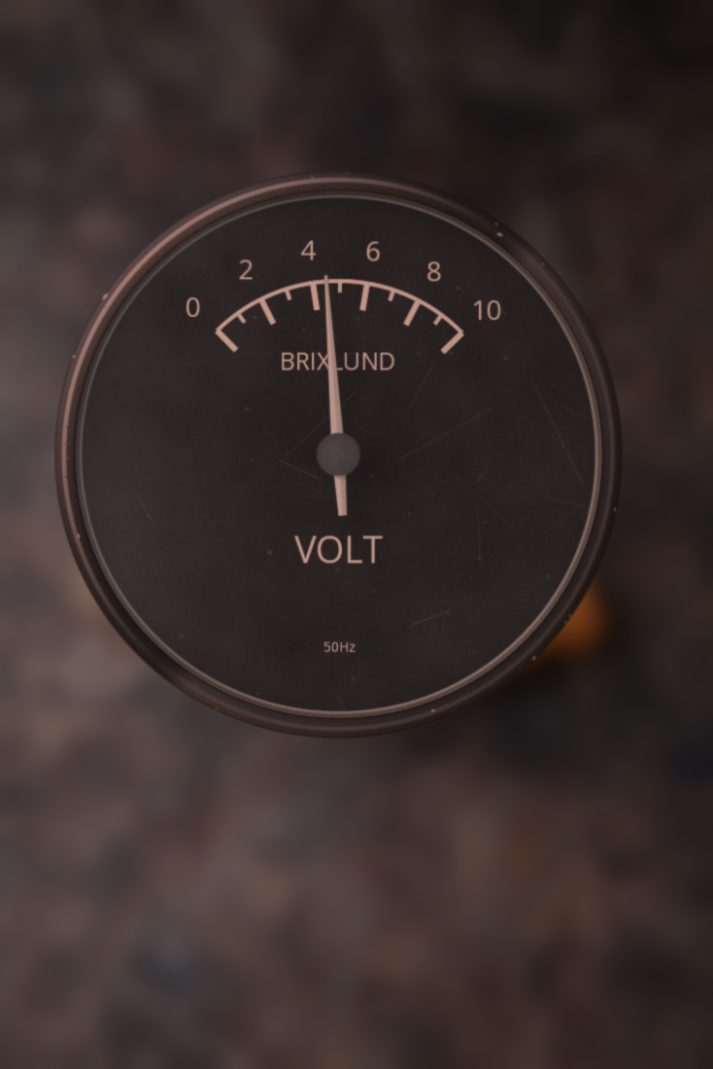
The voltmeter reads 4.5V
